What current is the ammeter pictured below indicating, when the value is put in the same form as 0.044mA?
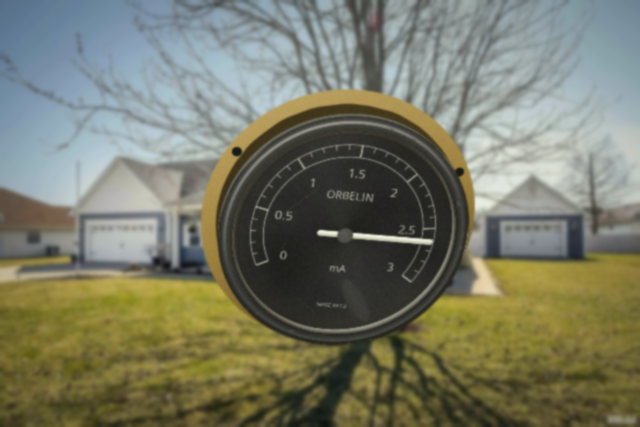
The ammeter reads 2.6mA
